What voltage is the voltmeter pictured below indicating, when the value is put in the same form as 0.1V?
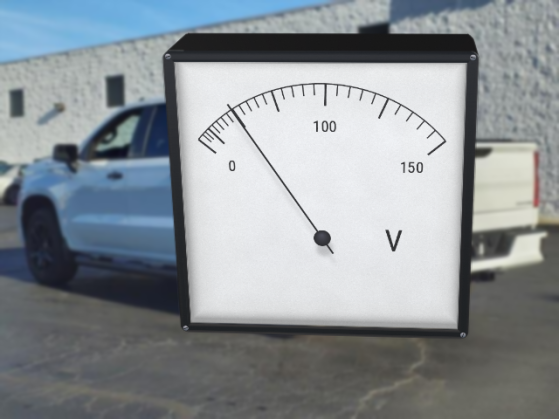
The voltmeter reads 50V
